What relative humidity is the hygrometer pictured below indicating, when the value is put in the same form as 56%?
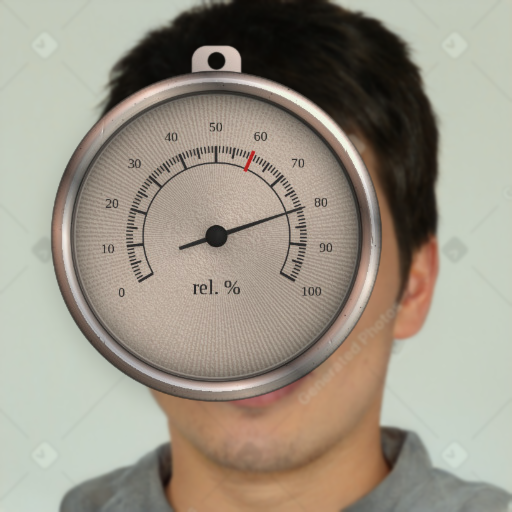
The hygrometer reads 80%
